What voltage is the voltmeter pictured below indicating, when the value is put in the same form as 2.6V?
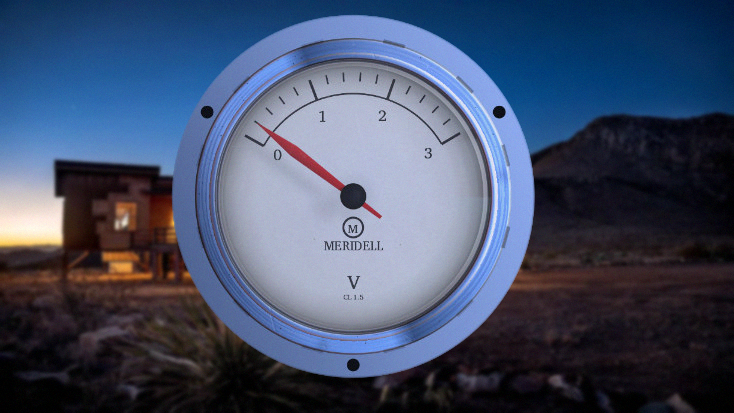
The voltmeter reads 0.2V
